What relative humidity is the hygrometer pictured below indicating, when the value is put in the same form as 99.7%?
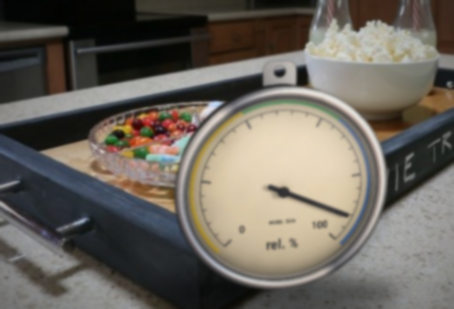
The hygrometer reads 92%
